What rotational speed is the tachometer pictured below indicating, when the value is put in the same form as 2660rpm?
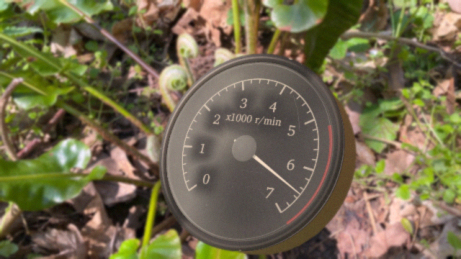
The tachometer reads 6500rpm
